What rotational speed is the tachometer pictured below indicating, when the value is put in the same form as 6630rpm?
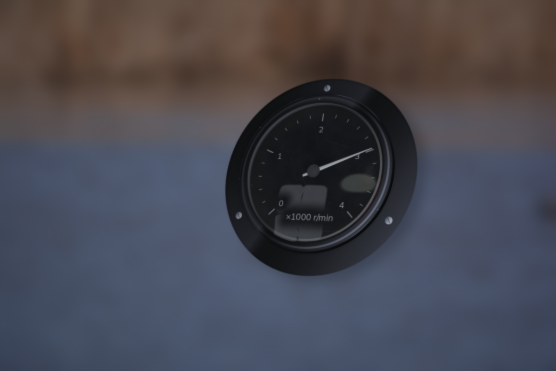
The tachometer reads 3000rpm
